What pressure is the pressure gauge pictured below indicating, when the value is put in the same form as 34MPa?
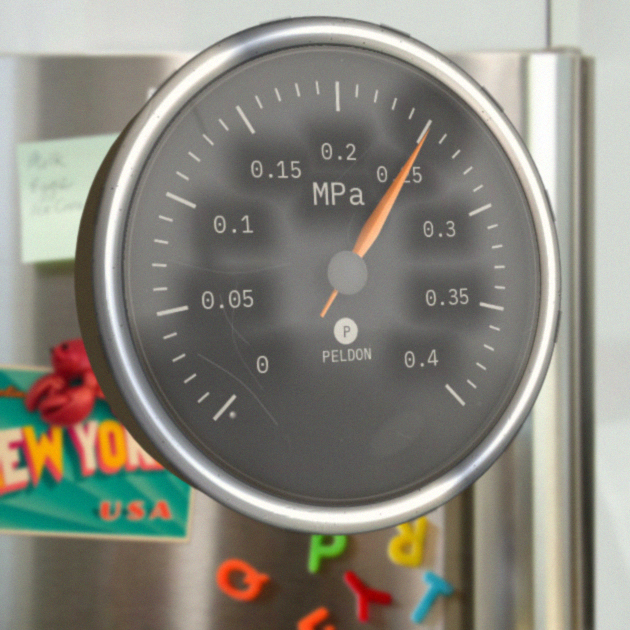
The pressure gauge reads 0.25MPa
